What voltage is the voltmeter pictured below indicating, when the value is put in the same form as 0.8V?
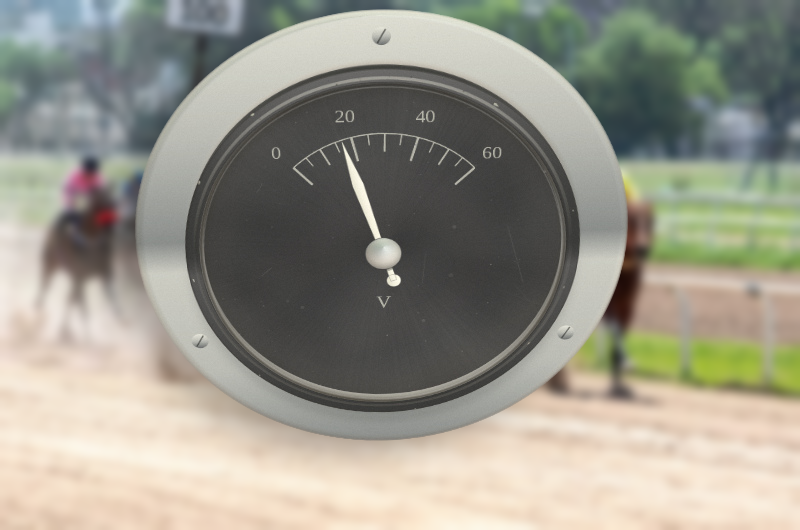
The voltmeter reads 17.5V
